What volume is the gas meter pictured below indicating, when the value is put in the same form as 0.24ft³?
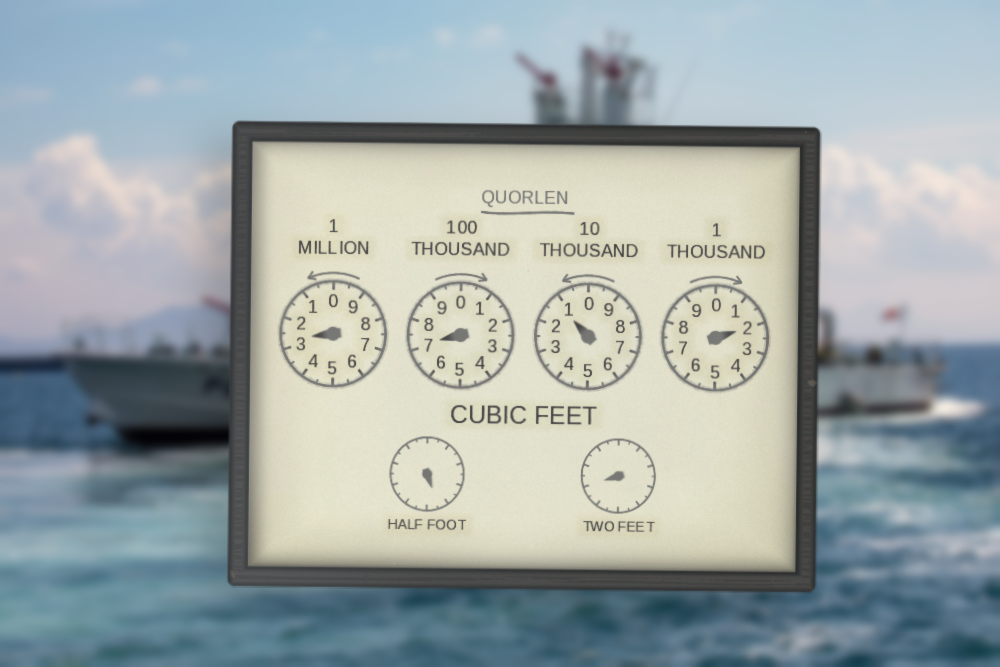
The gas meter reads 271200ft³
